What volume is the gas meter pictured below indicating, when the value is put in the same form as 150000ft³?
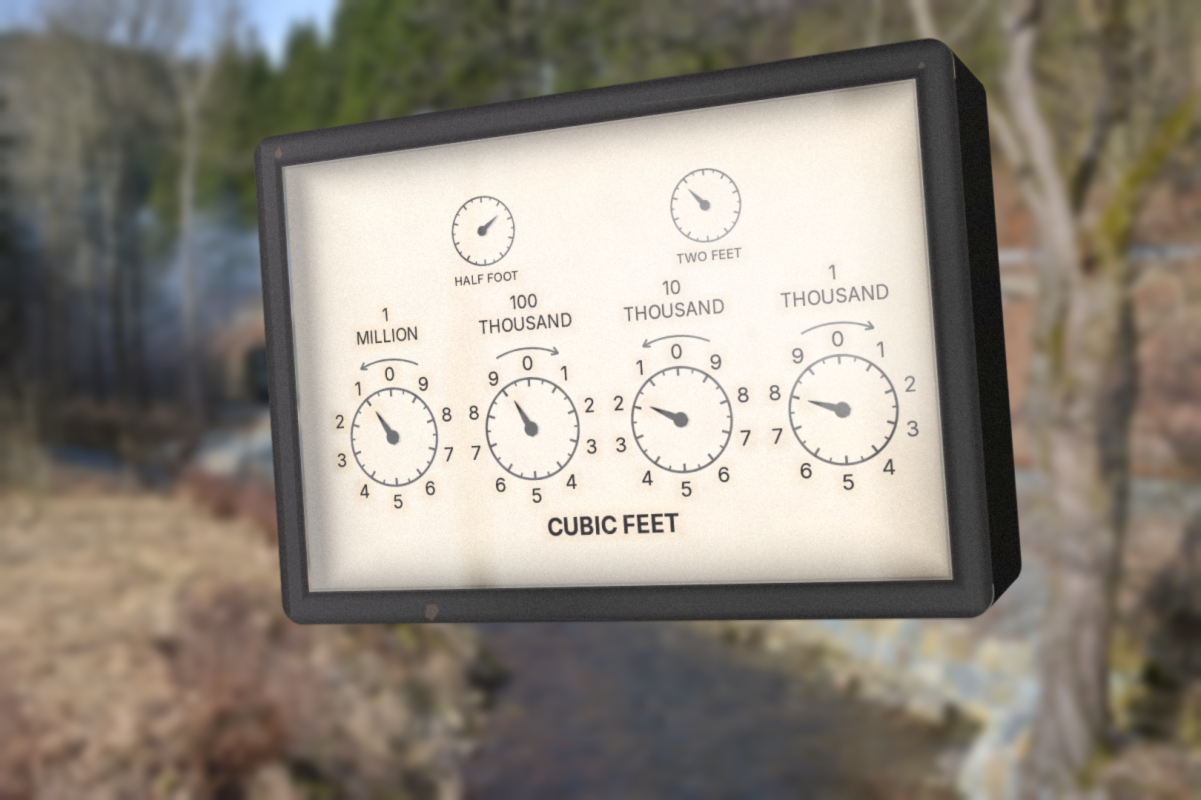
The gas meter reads 91800ft³
